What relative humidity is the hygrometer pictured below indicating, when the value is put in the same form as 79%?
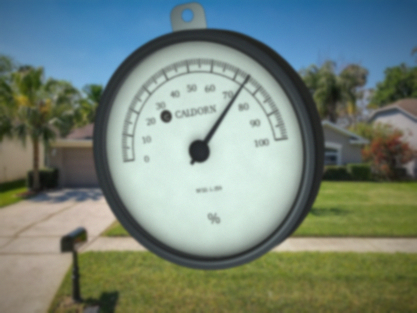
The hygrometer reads 75%
